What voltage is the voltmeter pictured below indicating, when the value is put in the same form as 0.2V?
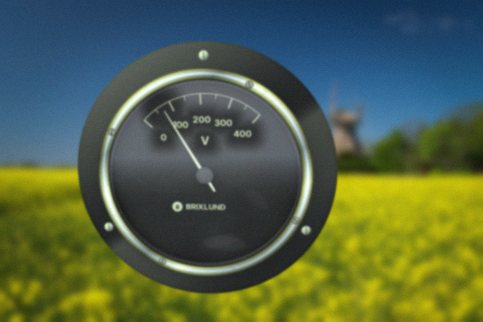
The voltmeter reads 75V
